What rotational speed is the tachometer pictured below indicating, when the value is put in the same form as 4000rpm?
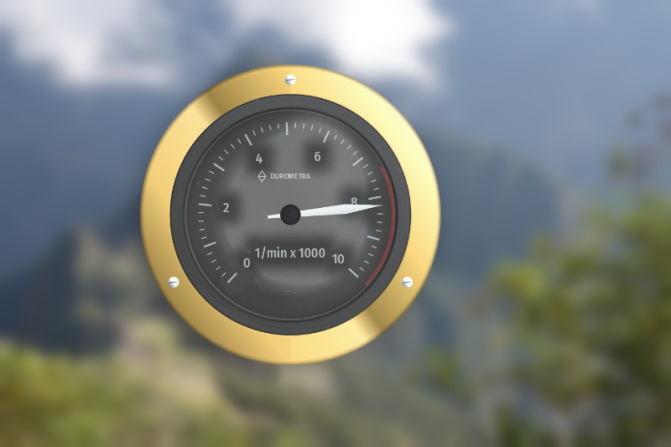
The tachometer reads 8200rpm
